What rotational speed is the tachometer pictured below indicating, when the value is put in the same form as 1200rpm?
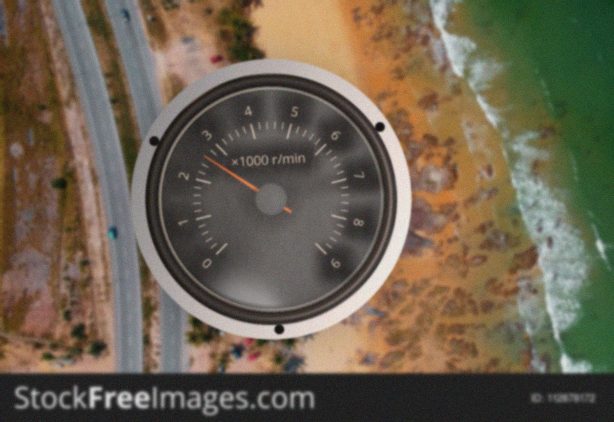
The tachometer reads 2600rpm
